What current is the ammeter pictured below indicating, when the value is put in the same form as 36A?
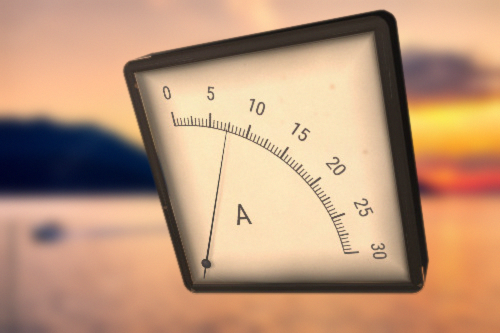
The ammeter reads 7.5A
